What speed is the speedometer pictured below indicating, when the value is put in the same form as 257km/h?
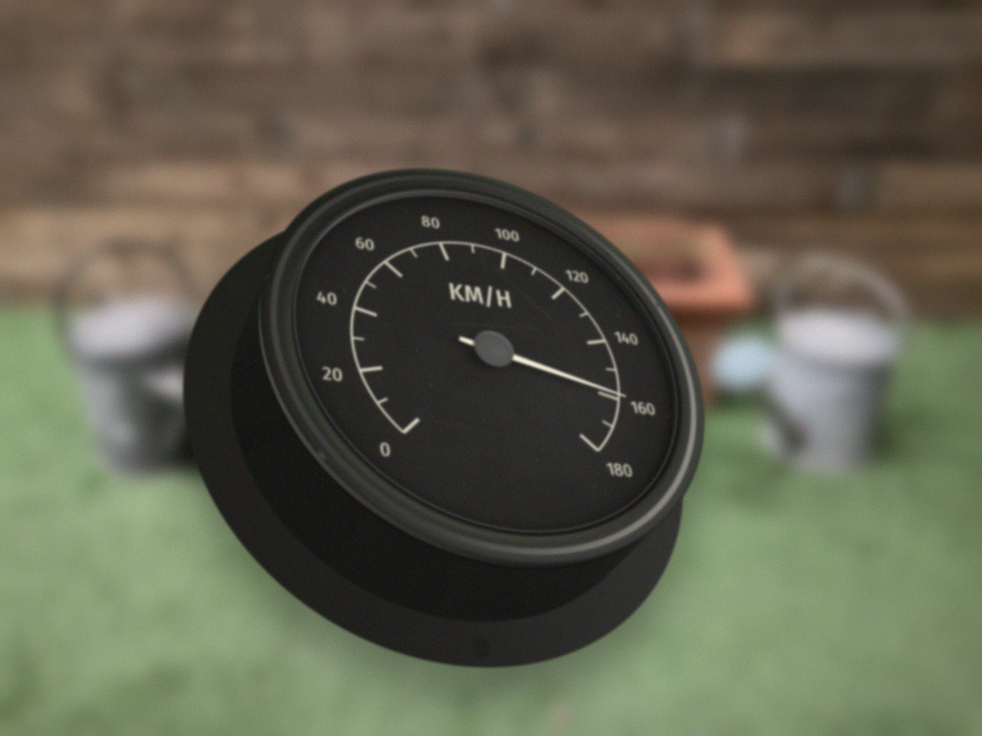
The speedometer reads 160km/h
